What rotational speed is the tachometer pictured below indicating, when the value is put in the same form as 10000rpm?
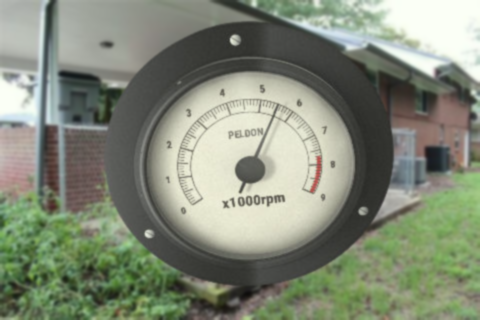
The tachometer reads 5500rpm
